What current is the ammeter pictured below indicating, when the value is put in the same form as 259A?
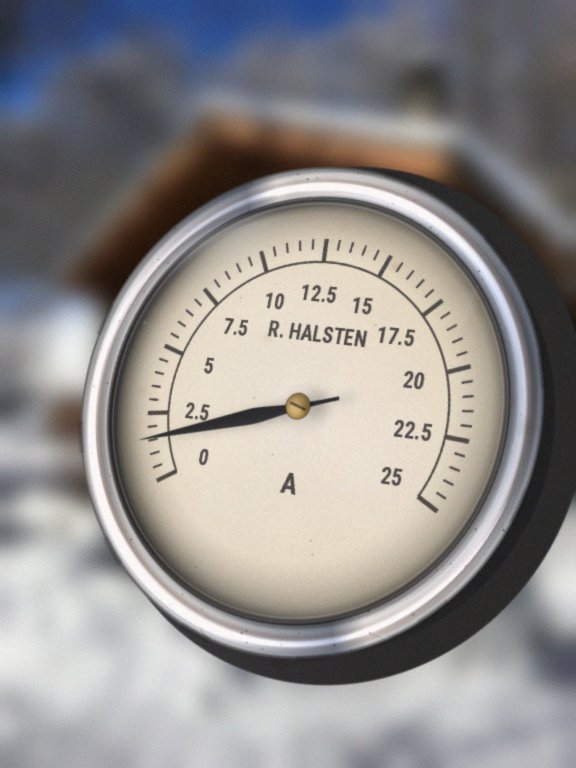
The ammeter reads 1.5A
